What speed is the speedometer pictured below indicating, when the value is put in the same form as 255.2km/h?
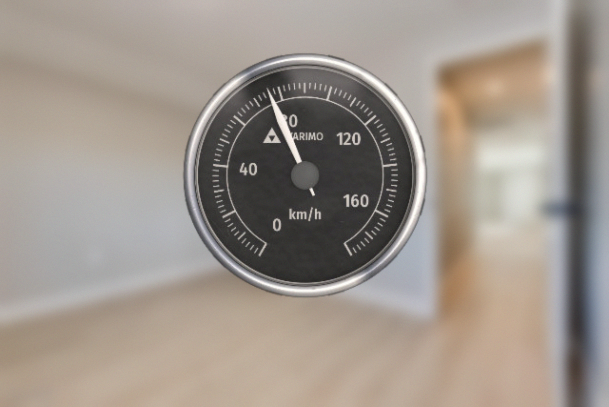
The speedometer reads 76km/h
